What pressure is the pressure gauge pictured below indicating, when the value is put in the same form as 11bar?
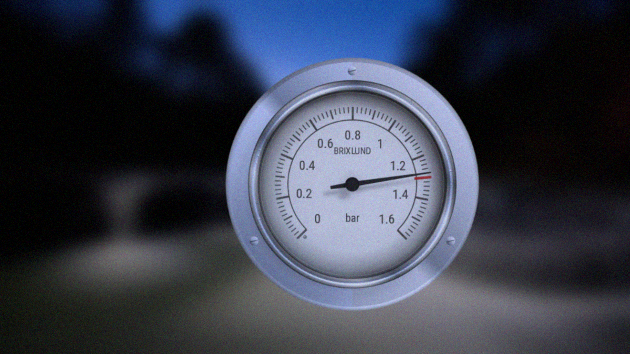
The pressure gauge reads 1.28bar
